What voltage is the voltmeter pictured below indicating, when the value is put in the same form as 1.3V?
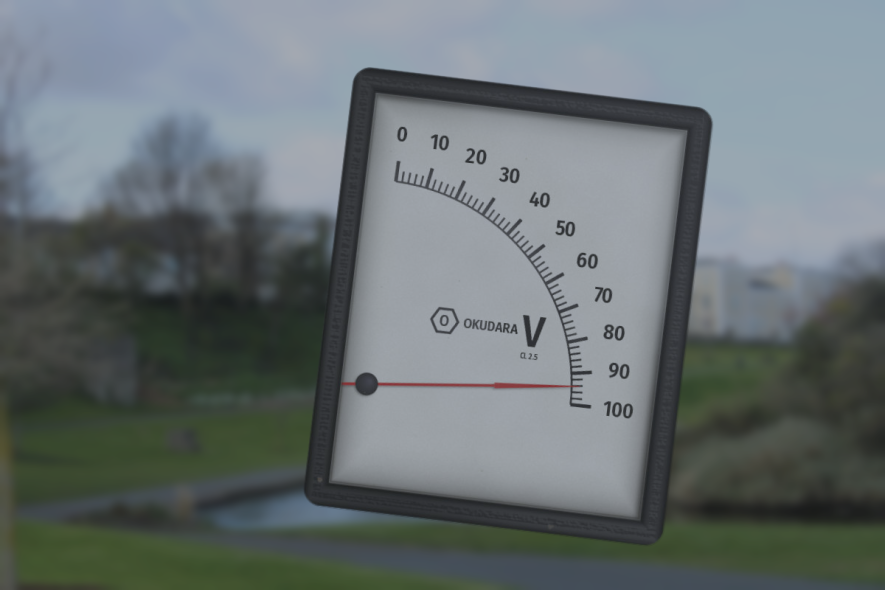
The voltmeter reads 94V
